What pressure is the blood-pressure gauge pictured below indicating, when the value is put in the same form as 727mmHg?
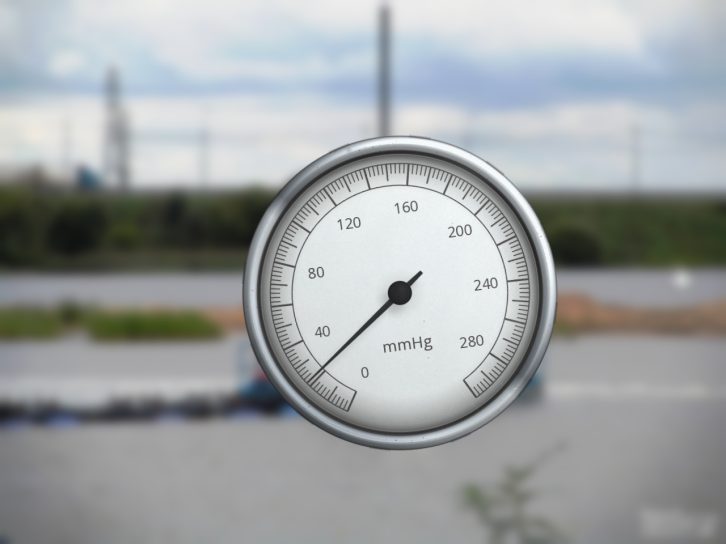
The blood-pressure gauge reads 22mmHg
